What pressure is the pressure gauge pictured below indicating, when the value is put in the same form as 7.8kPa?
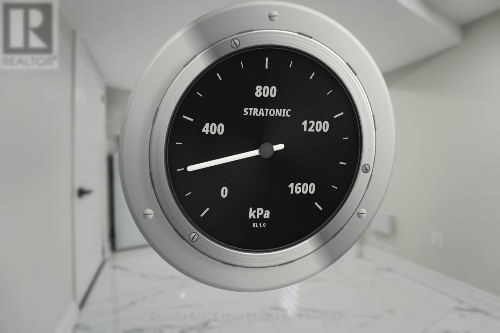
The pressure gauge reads 200kPa
